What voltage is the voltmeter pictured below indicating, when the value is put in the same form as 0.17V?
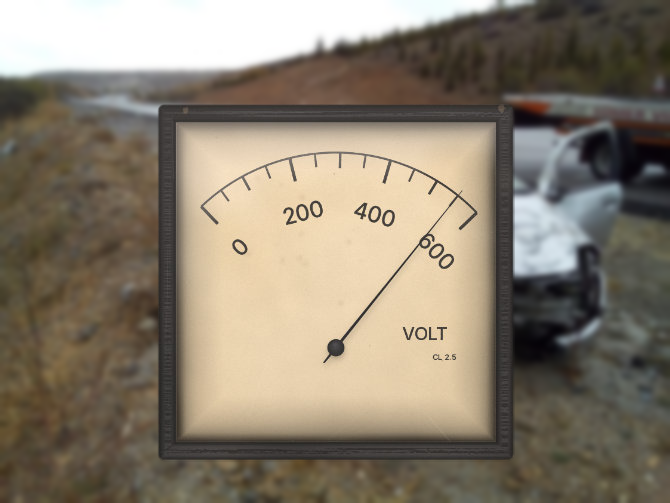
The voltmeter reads 550V
